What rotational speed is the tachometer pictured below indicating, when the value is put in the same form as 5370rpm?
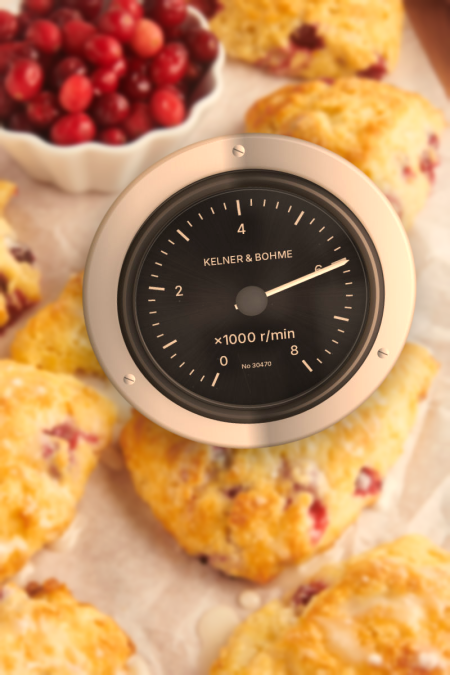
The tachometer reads 6000rpm
